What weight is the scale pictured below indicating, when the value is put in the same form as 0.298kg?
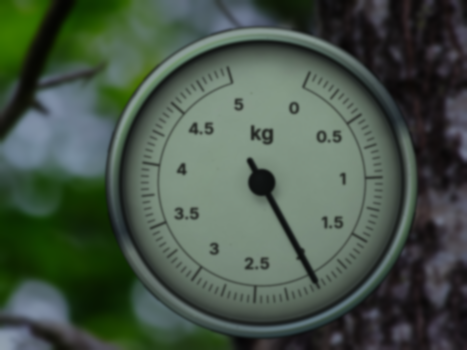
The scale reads 2kg
